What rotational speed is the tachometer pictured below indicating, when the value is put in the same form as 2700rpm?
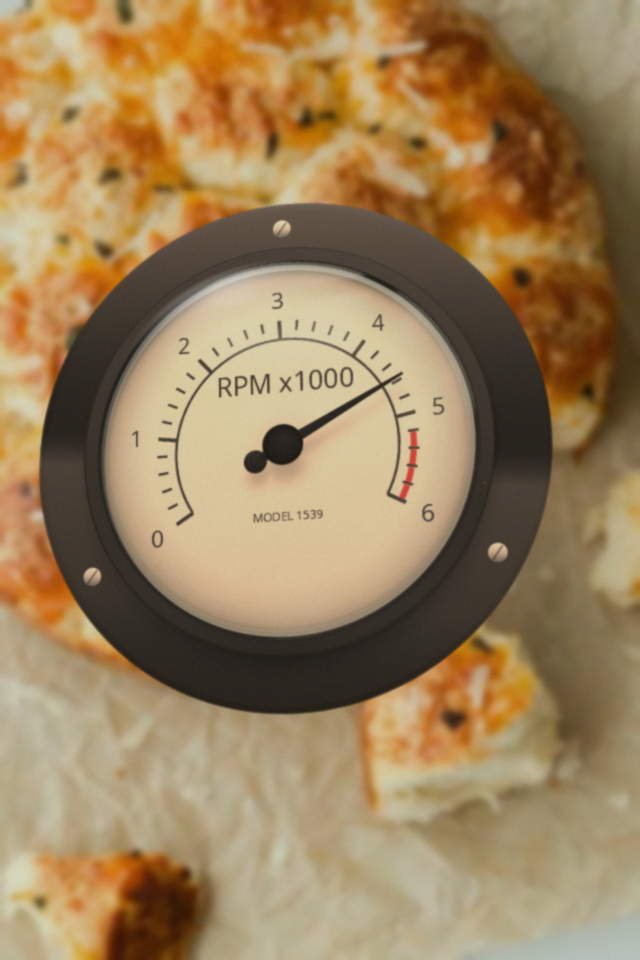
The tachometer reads 4600rpm
